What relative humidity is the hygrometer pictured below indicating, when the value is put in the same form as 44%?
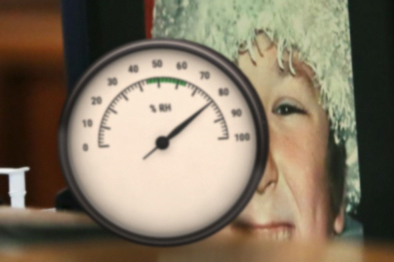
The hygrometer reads 80%
